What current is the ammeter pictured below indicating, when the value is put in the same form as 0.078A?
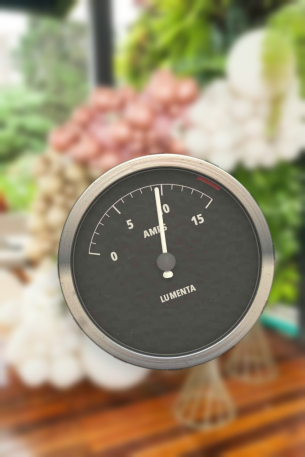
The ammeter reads 9.5A
